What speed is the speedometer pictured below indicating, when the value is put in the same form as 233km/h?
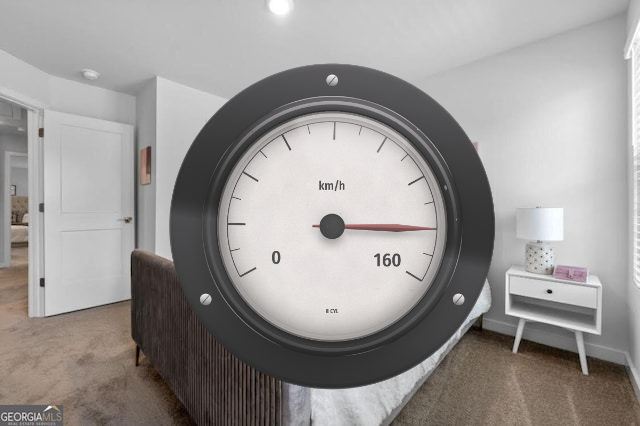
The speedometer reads 140km/h
